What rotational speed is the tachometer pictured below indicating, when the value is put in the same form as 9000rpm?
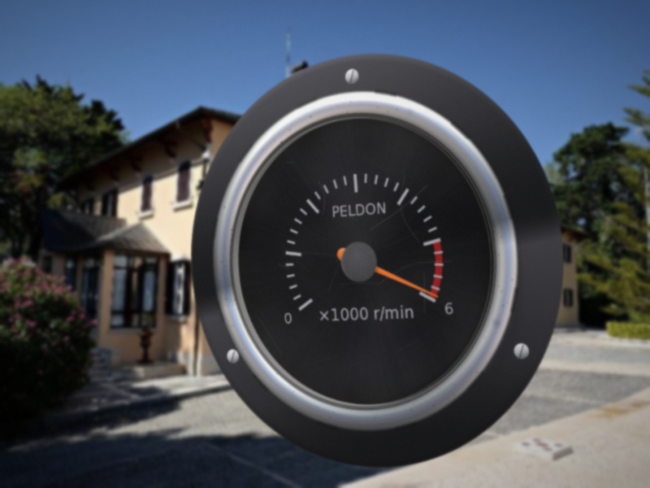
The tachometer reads 5900rpm
